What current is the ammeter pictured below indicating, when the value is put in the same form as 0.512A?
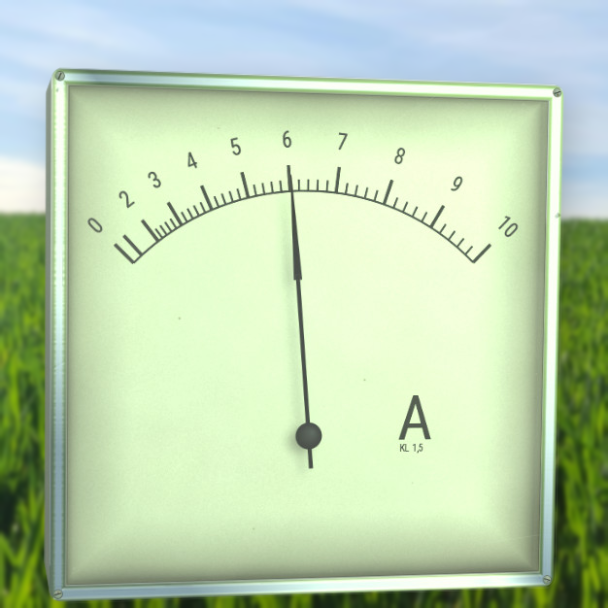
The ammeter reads 6A
